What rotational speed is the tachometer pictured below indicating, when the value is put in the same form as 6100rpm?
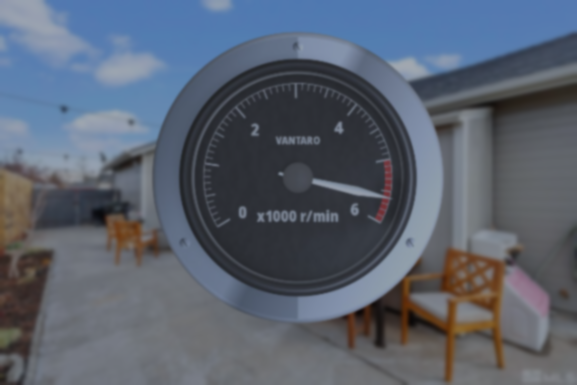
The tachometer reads 5600rpm
